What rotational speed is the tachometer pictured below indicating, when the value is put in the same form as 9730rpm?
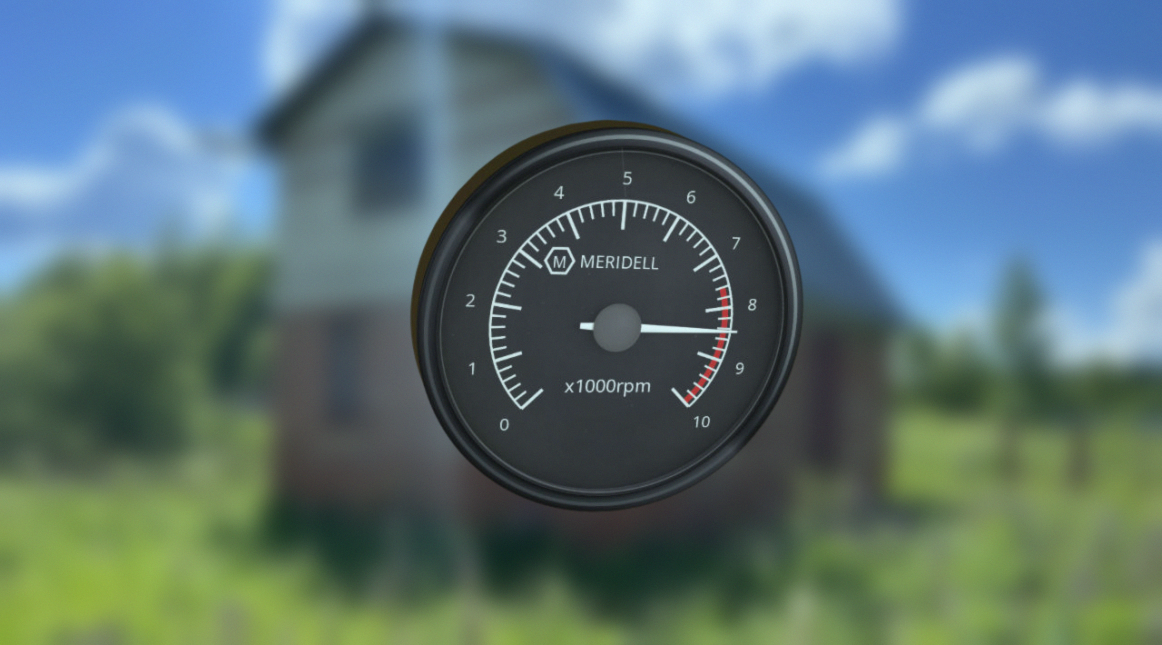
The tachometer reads 8400rpm
